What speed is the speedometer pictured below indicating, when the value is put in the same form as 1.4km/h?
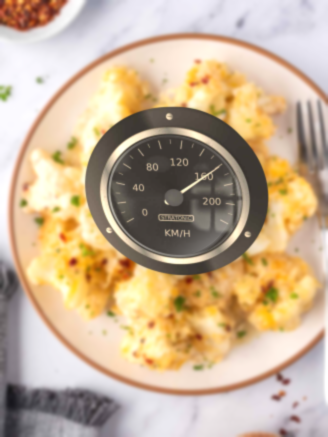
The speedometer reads 160km/h
